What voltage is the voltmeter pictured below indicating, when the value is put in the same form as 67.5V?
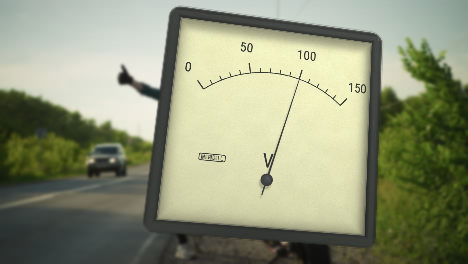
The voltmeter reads 100V
